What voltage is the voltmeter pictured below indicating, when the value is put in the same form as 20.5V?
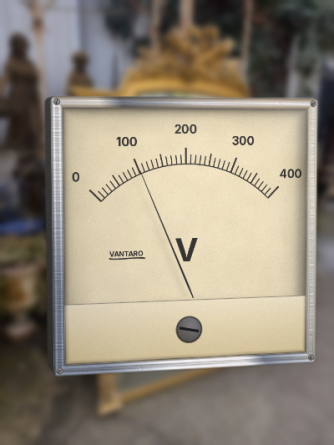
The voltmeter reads 100V
